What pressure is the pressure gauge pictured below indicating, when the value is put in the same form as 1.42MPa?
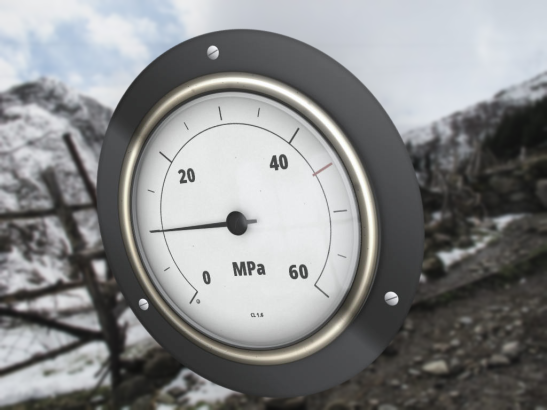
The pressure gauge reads 10MPa
